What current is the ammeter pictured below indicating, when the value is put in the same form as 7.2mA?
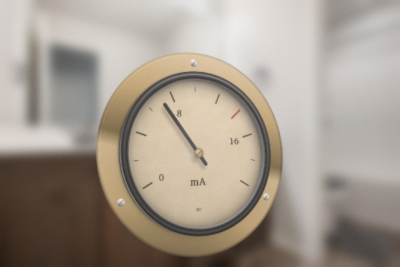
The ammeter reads 7mA
